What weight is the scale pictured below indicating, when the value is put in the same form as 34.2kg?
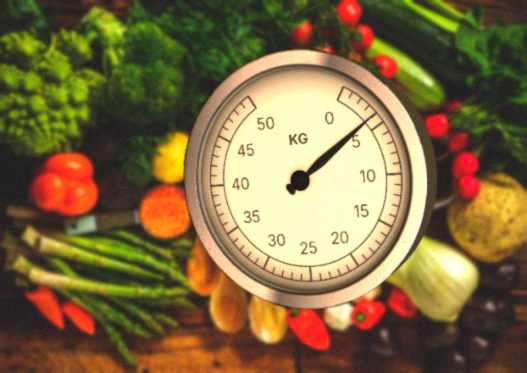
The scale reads 4kg
